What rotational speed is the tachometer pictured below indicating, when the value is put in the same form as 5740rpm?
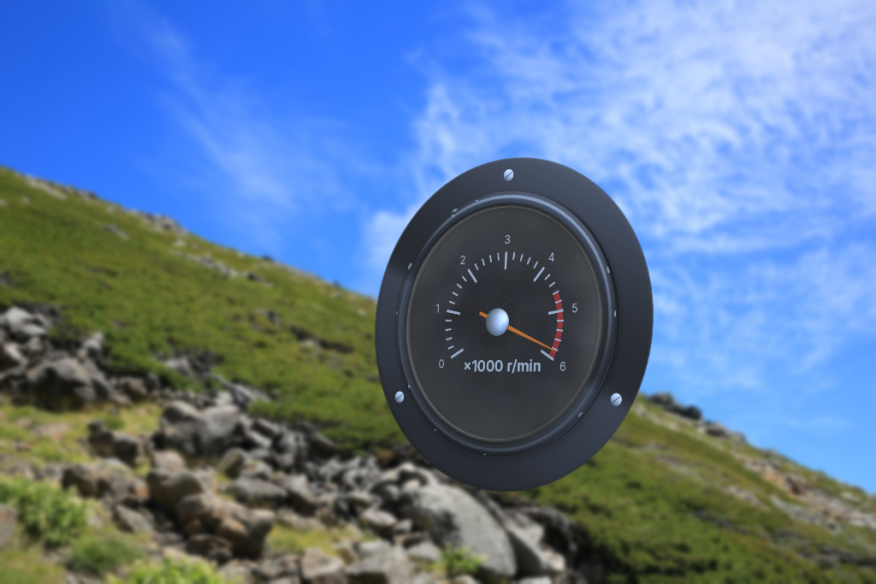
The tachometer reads 5800rpm
